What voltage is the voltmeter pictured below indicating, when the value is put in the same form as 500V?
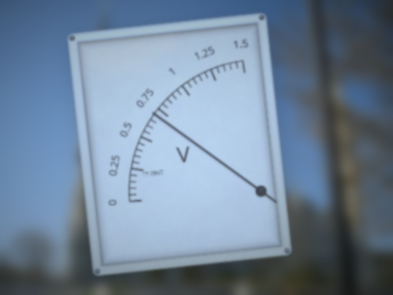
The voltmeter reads 0.7V
